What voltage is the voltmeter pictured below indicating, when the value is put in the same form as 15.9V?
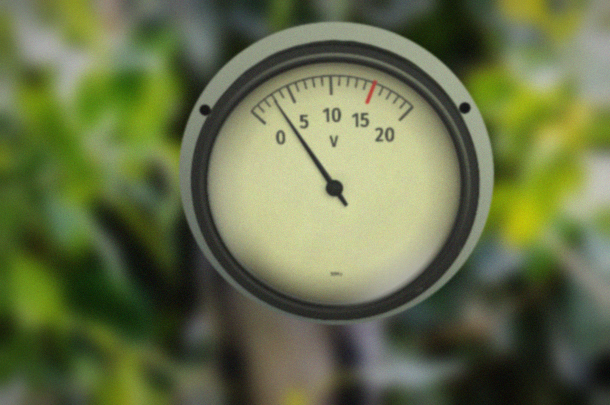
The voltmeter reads 3V
